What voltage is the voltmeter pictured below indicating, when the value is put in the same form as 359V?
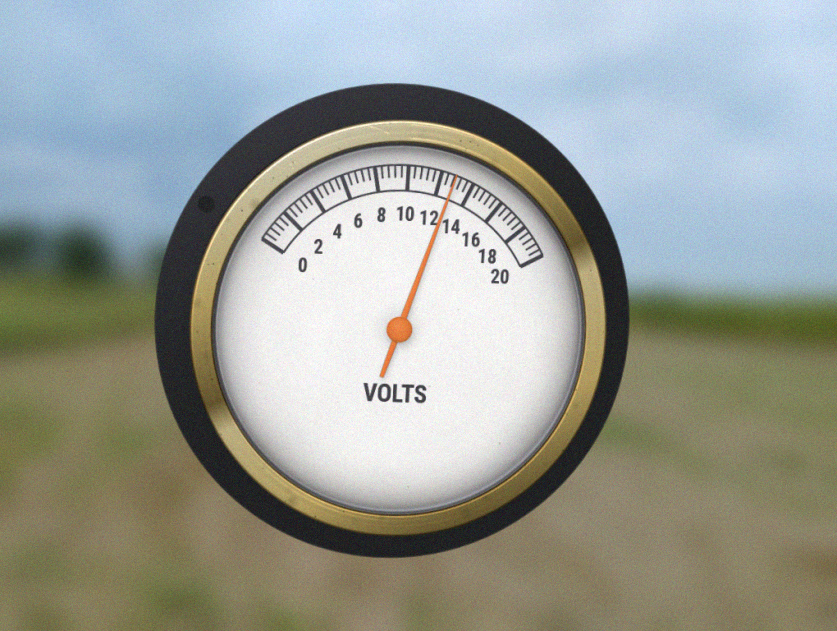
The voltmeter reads 12.8V
